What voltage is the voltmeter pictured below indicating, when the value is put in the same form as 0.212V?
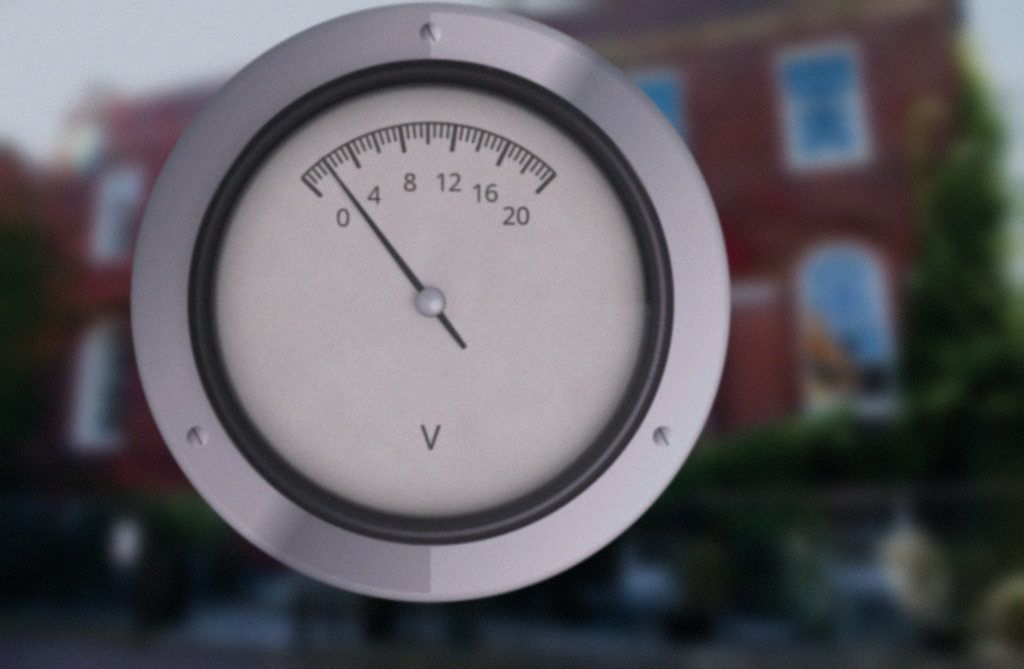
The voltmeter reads 2V
